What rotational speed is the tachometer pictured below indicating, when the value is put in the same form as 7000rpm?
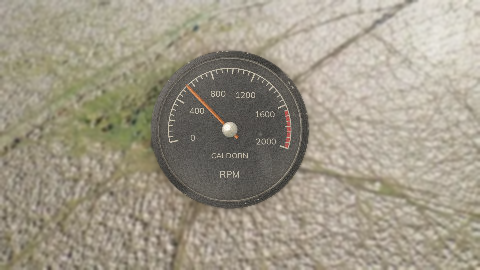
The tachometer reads 550rpm
